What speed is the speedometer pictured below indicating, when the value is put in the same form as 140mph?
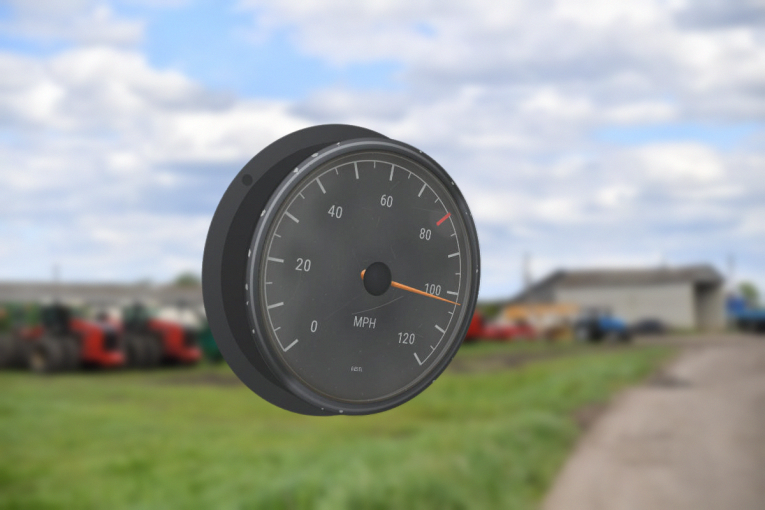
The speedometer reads 102.5mph
